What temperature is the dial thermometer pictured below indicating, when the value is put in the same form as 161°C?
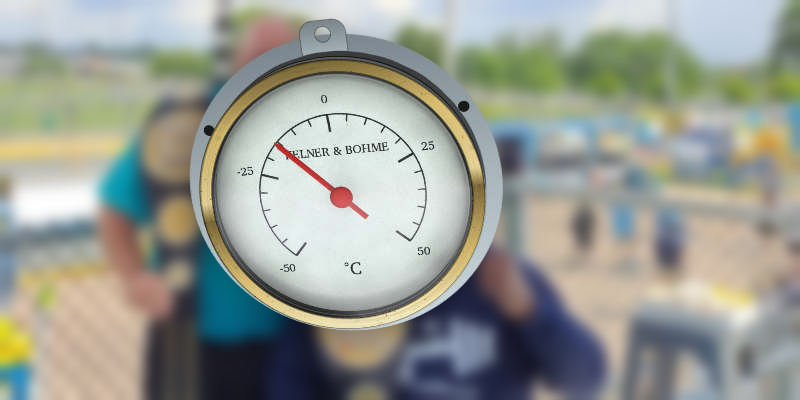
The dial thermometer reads -15°C
